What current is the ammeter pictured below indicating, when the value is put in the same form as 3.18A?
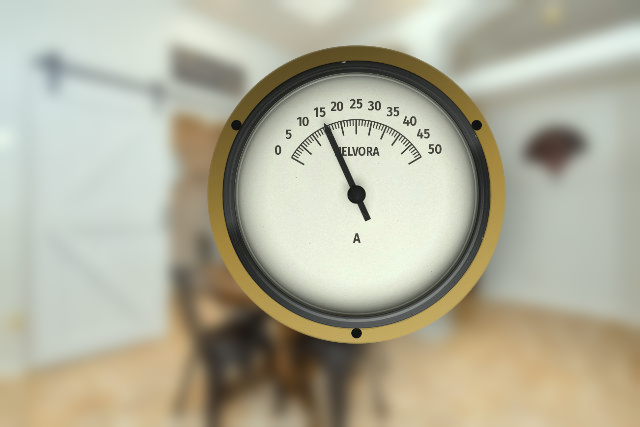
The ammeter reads 15A
